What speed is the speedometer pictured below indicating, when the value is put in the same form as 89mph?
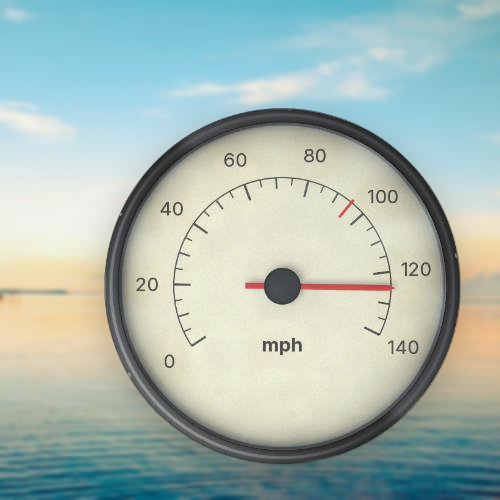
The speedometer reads 125mph
